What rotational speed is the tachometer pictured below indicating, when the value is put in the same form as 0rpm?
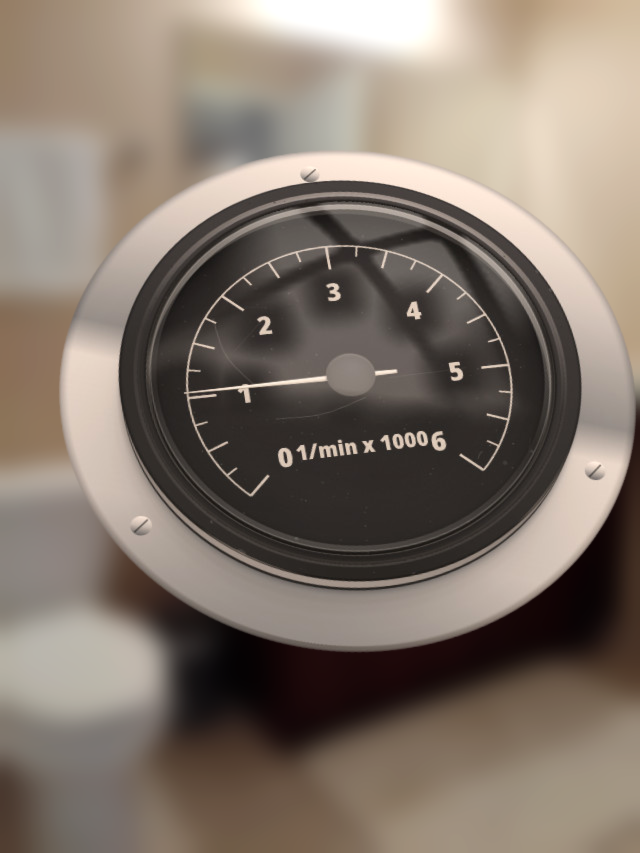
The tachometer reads 1000rpm
